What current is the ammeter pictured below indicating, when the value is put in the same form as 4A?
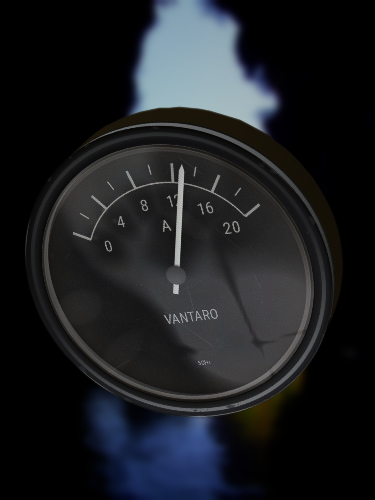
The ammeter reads 13A
